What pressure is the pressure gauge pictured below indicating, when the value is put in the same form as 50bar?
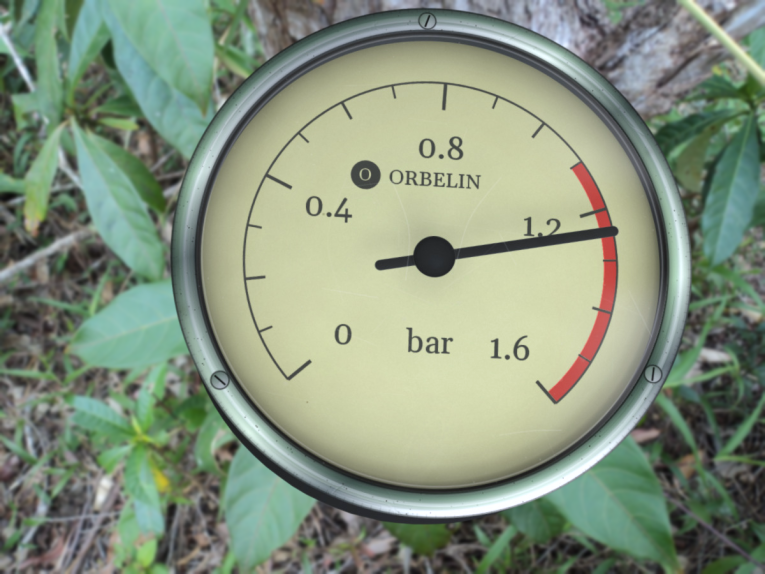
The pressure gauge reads 1.25bar
